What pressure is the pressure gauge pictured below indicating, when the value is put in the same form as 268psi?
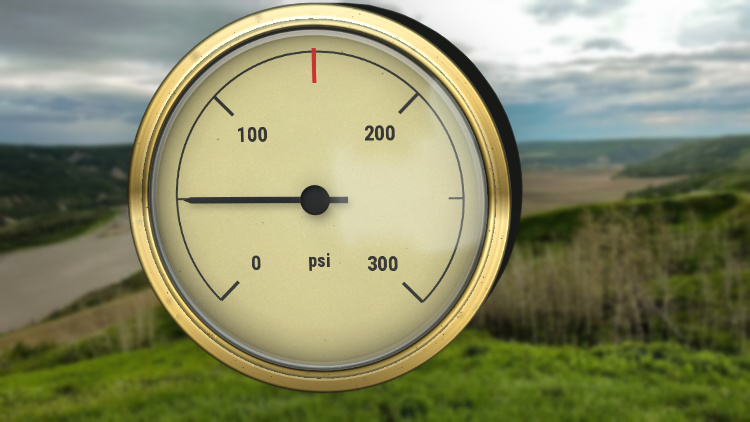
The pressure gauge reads 50psi
